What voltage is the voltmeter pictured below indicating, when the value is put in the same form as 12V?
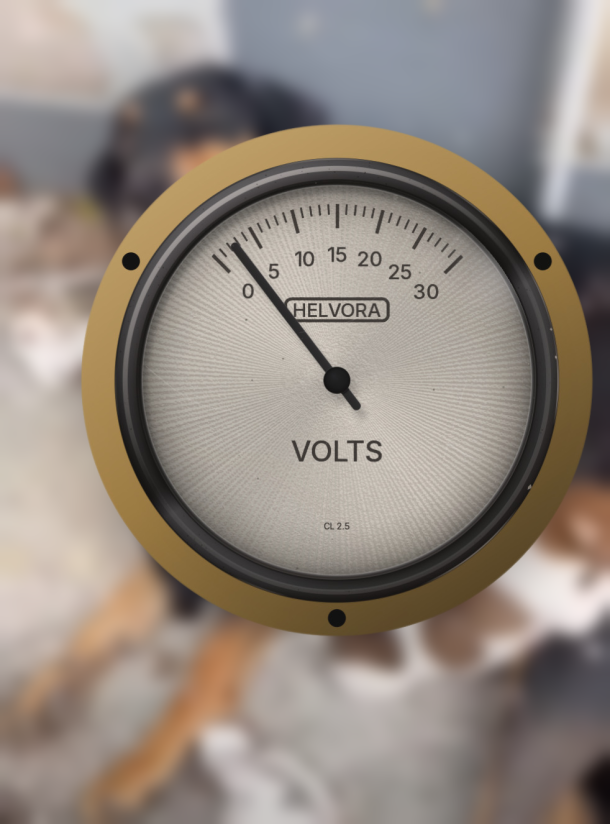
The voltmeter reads 2.5V
